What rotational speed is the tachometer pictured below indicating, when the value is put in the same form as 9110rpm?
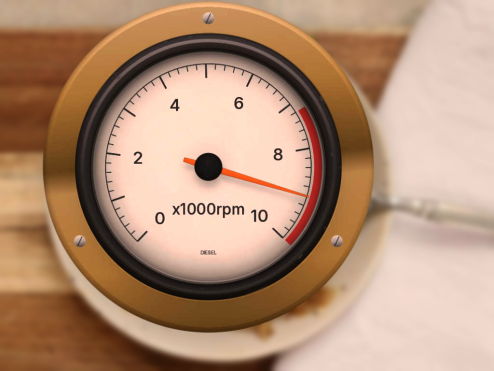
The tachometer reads 9000rpm
